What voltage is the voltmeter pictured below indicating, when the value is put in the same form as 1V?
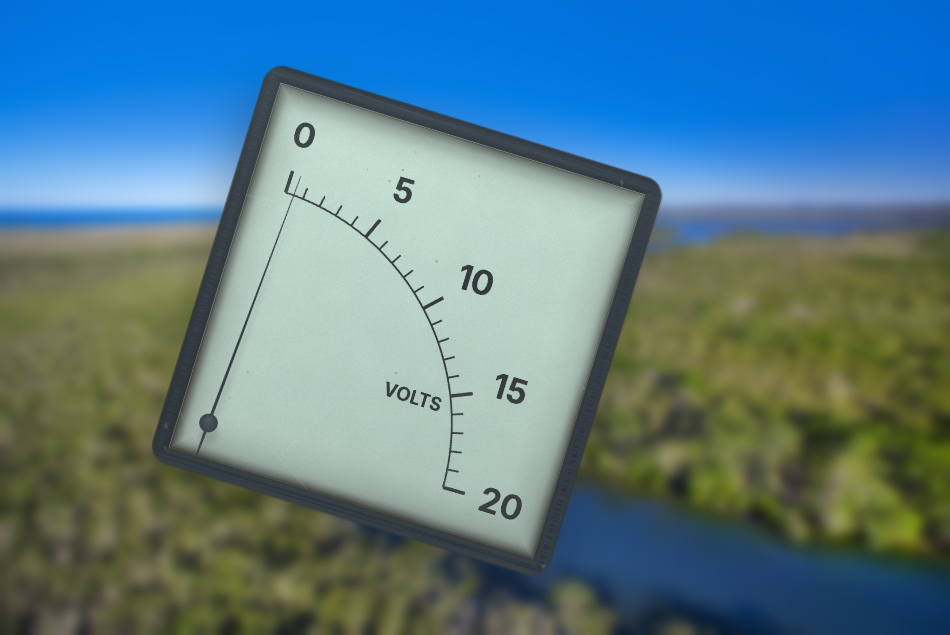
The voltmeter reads 0.5V
